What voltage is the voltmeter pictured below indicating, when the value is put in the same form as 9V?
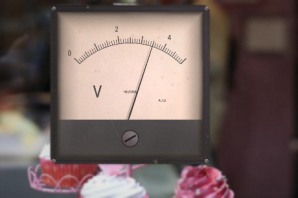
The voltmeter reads 3.5V
